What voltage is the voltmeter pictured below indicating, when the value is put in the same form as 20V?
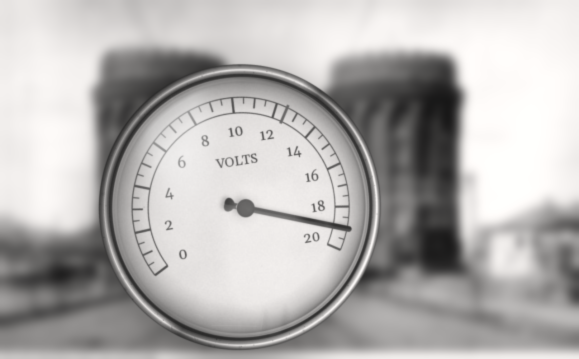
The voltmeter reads 19V
